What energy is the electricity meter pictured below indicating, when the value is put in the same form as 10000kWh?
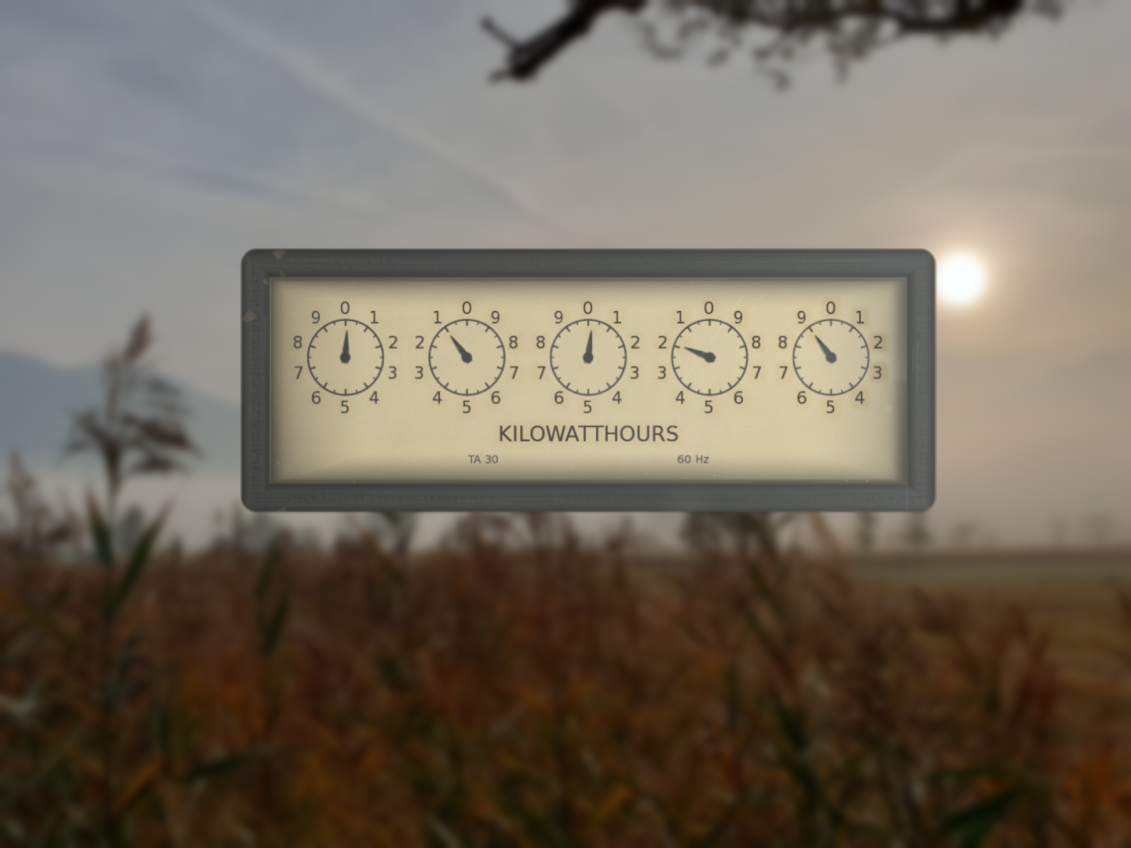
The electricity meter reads 1019kWh
